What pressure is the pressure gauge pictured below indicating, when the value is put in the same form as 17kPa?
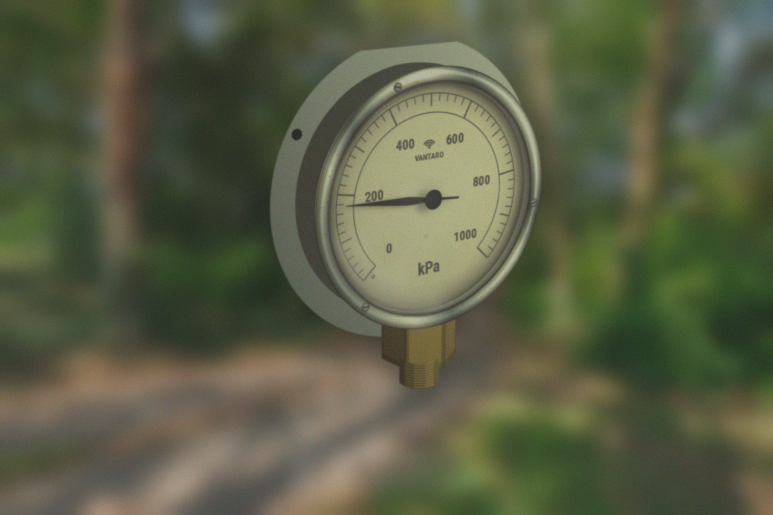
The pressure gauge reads 180kPa
